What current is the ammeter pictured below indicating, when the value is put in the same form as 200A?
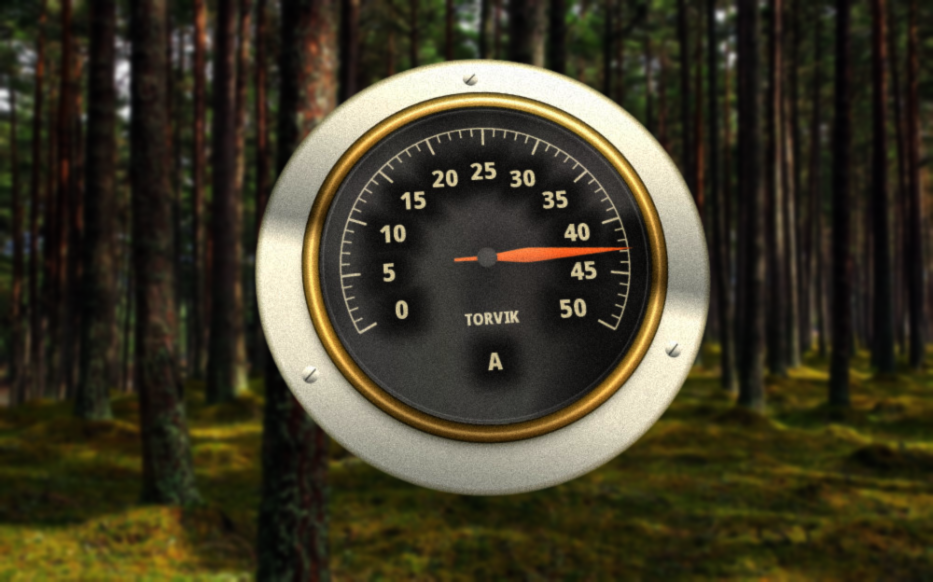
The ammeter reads 43A
